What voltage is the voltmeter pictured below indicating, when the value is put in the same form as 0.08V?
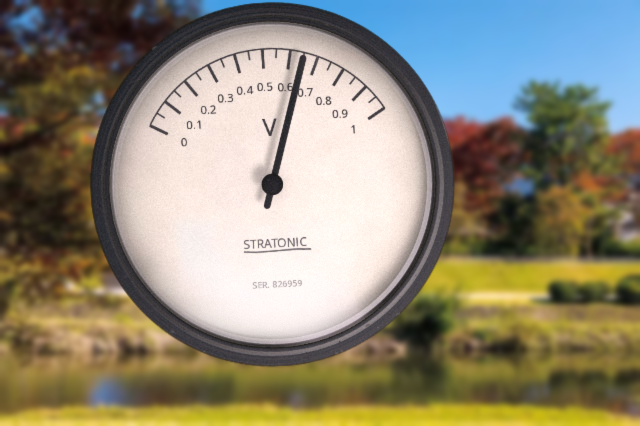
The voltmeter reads 0.65V
